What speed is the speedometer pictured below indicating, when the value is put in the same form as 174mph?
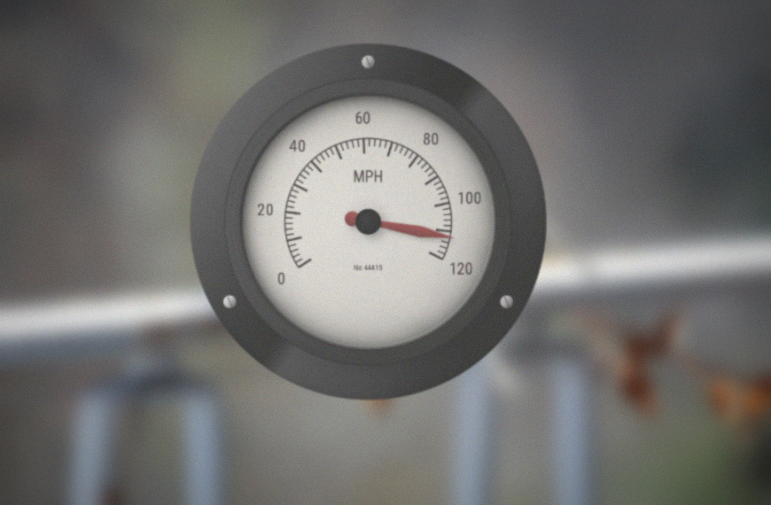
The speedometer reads 112mph
